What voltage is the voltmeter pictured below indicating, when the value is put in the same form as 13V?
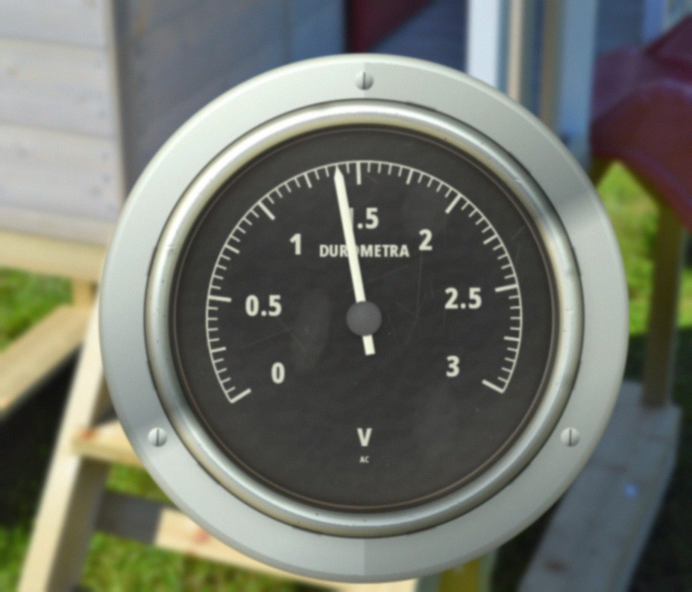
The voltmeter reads 1.4V
